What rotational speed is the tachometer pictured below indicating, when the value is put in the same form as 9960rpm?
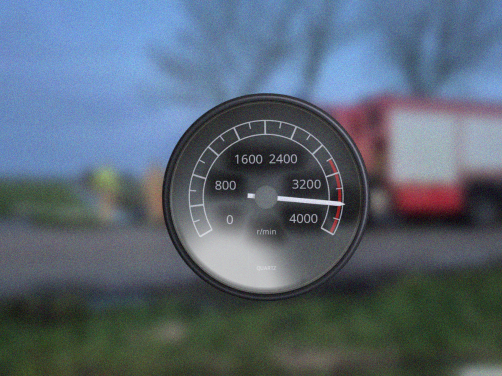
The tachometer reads 3600rpm
